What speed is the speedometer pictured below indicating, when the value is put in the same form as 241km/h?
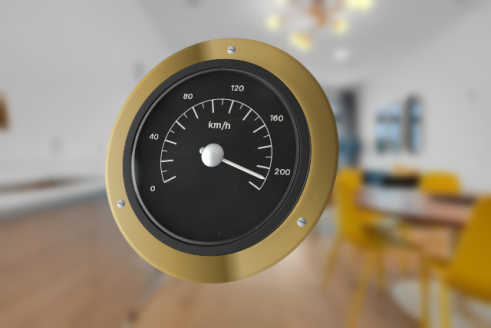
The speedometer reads 210km/h
